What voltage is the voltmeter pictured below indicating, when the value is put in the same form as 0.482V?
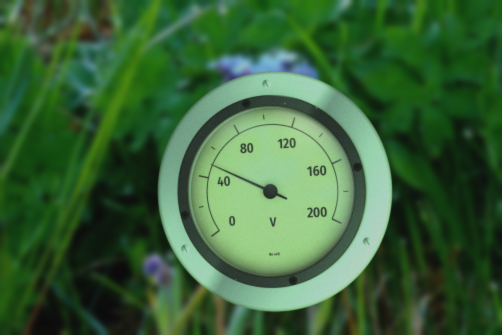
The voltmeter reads 50V
